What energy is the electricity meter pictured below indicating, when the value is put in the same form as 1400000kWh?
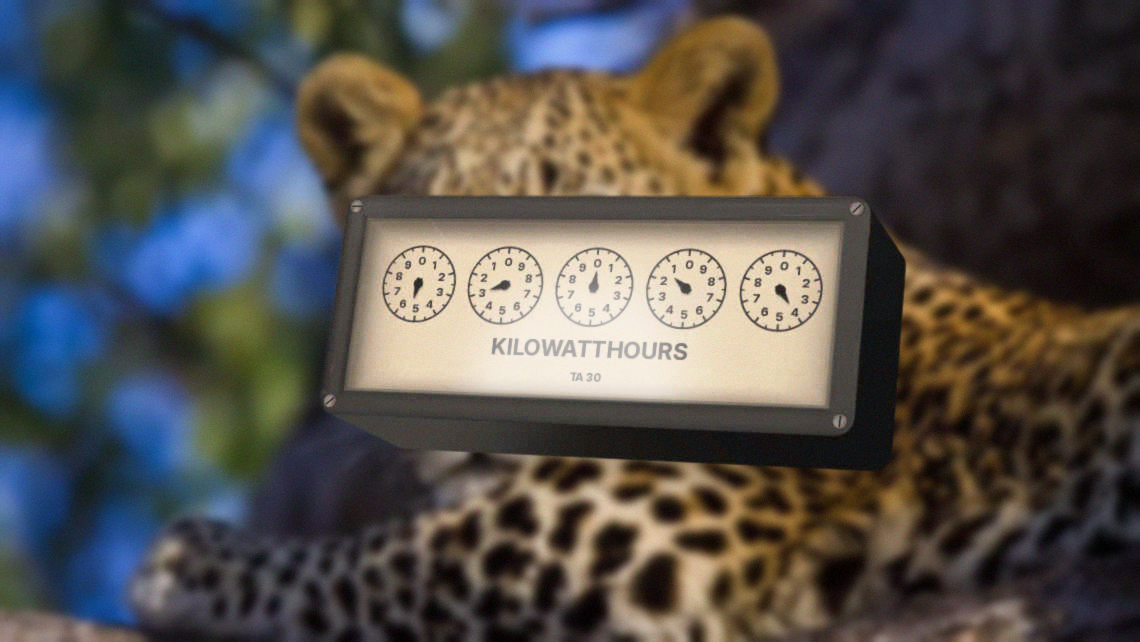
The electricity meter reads 53014kWh
